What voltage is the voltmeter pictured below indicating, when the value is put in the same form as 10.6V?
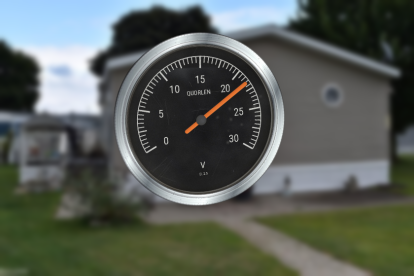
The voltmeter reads 21.5V
